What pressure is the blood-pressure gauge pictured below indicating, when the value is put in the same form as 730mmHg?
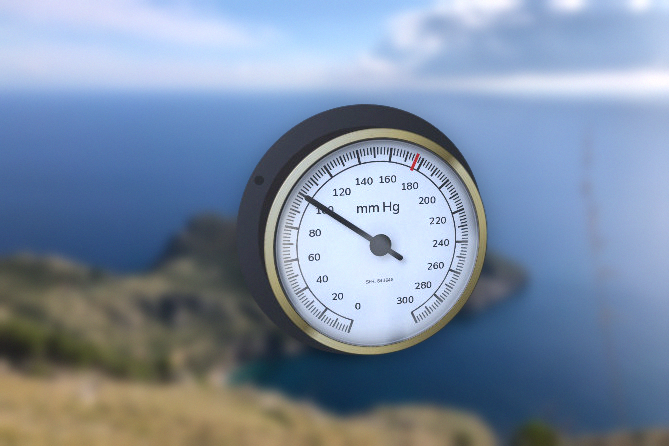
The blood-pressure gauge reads 100mmHg
